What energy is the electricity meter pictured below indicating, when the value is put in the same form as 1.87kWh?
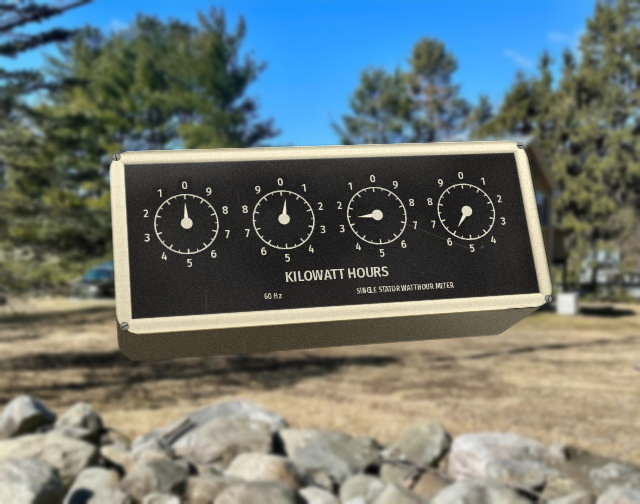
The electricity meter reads 26kWh
